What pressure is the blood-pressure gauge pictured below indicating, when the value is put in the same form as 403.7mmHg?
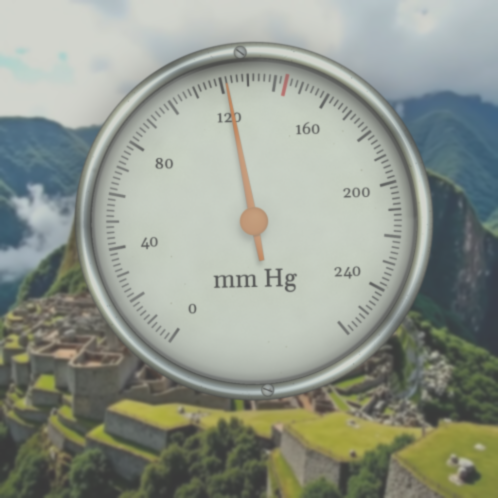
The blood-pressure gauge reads 122mmHg
